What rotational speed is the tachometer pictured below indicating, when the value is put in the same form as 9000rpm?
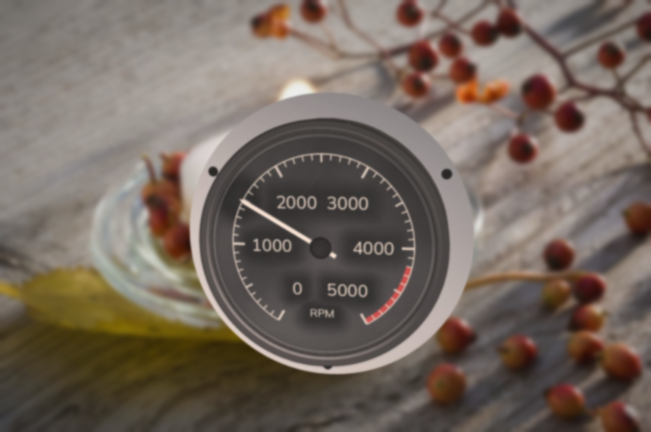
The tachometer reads 1500rpm
